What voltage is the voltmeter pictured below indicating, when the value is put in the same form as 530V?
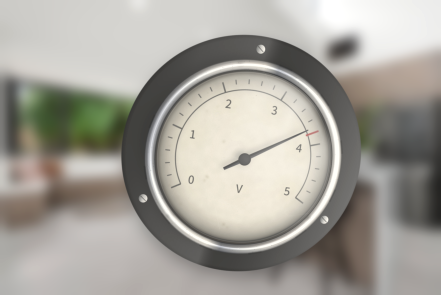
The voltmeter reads 3.7V
